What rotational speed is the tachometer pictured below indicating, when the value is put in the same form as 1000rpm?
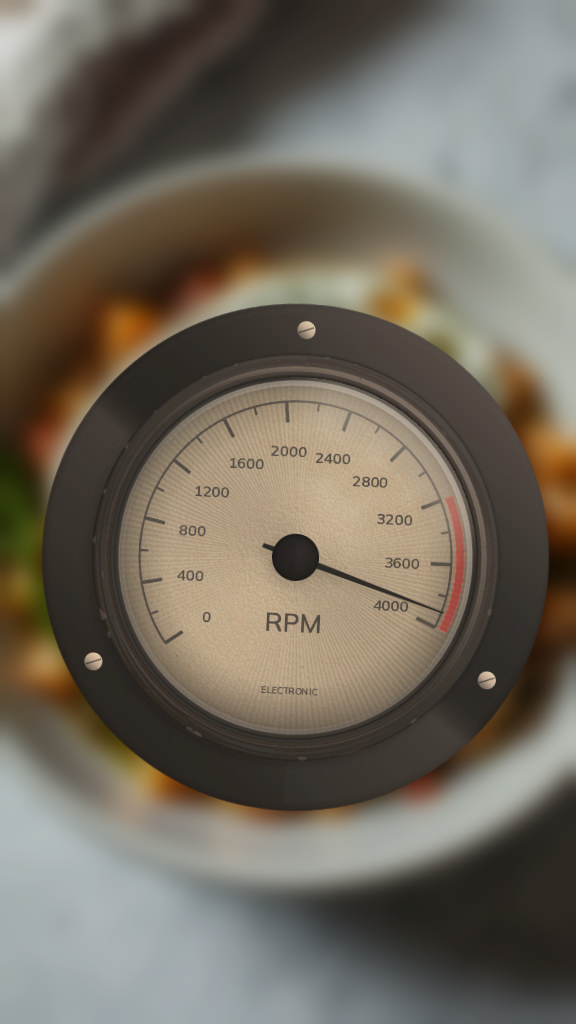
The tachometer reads 3900rpm
